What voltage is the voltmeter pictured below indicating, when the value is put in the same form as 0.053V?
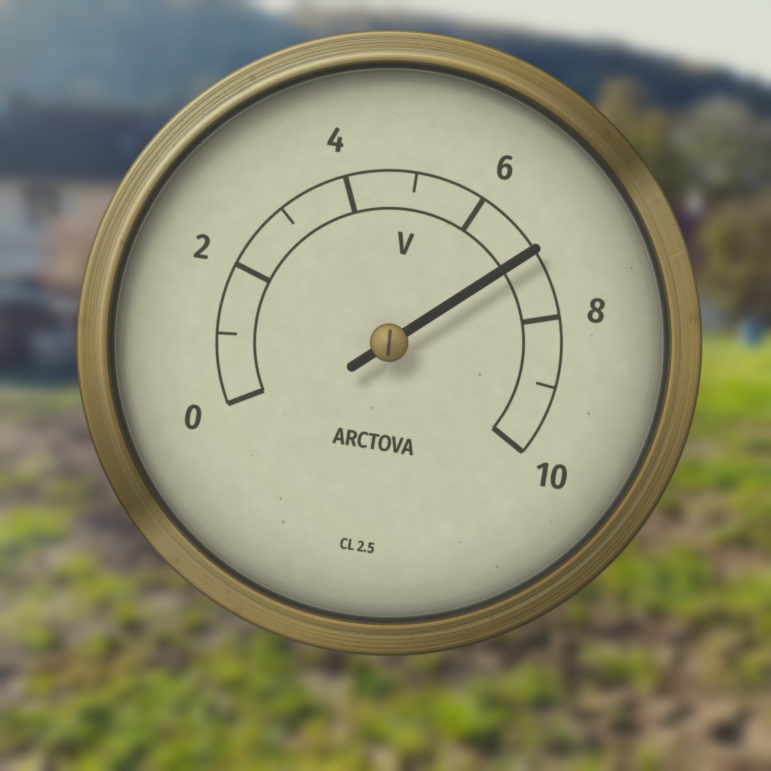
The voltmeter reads 7V
